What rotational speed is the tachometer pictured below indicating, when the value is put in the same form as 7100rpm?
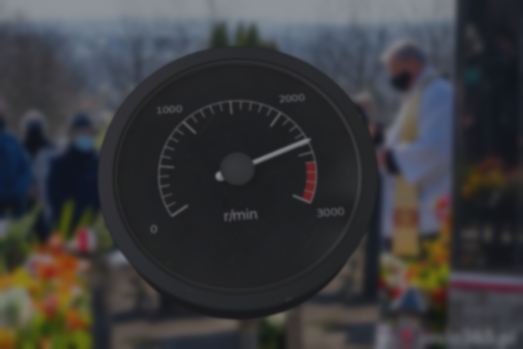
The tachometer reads 2400rpm
